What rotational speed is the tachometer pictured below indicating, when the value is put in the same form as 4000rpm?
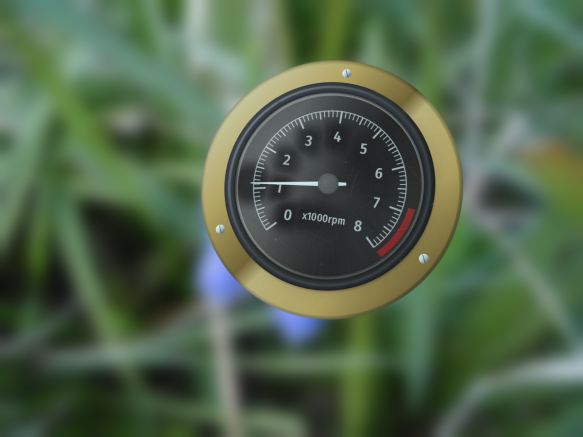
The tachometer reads 1100rpm
